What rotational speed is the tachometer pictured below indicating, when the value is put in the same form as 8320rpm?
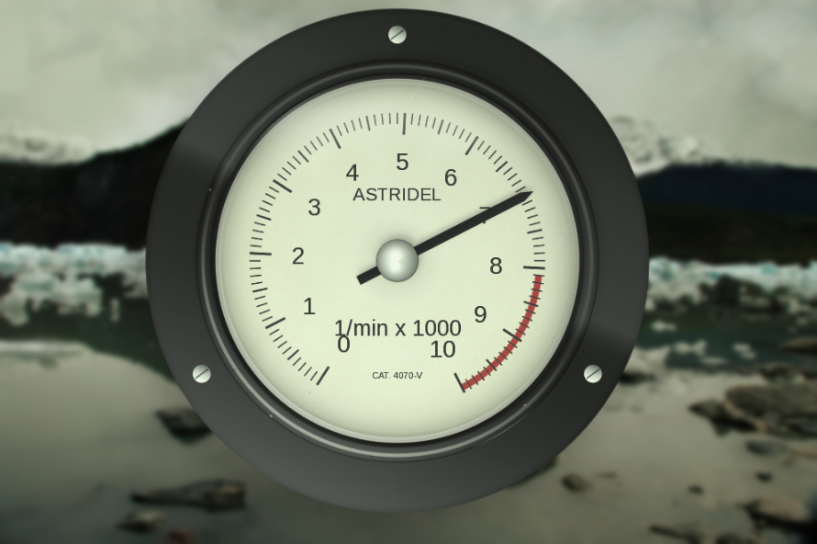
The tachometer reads 7000rpm
